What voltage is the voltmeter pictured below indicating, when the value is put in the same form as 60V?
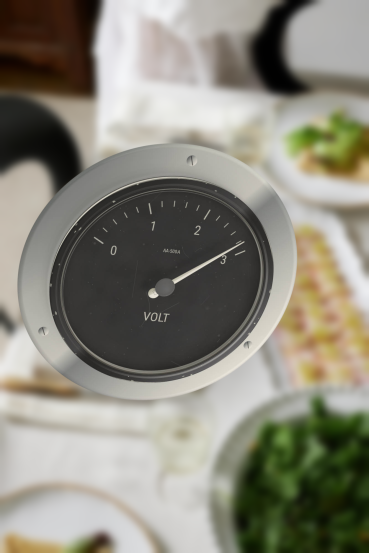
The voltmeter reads 2.8V
